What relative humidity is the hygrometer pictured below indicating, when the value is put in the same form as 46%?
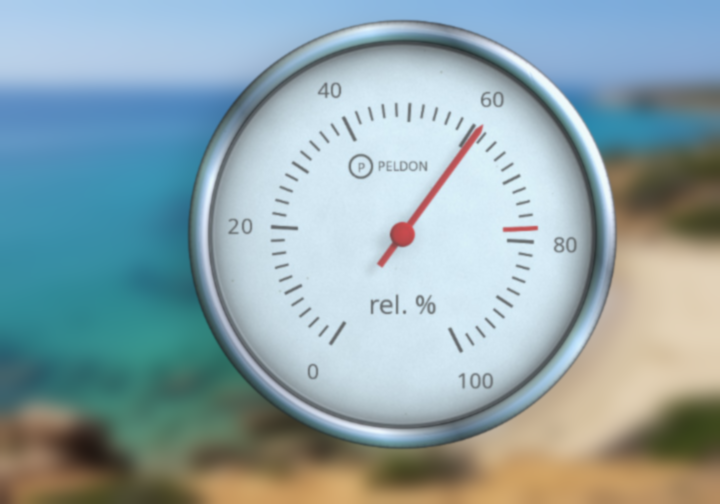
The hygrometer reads 61%
